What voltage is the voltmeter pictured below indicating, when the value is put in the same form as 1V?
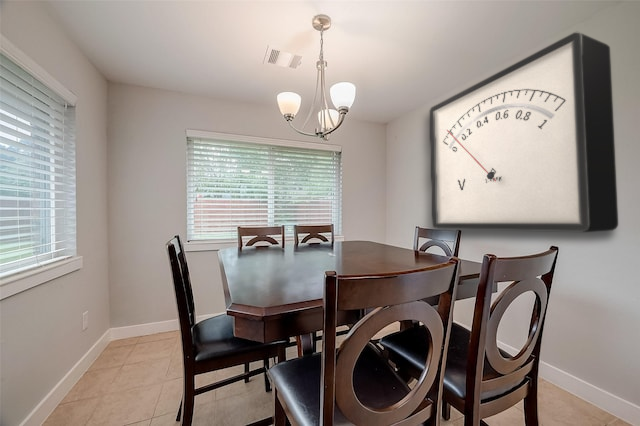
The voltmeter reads 0.1V
